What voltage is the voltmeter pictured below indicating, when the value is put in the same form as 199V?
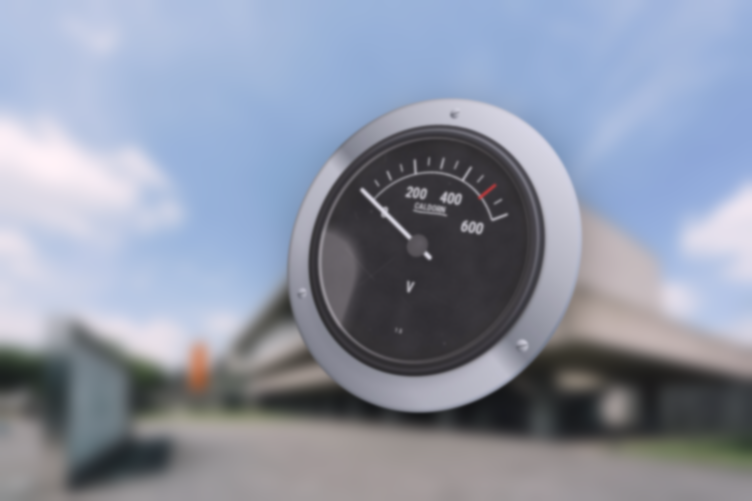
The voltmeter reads 0V
